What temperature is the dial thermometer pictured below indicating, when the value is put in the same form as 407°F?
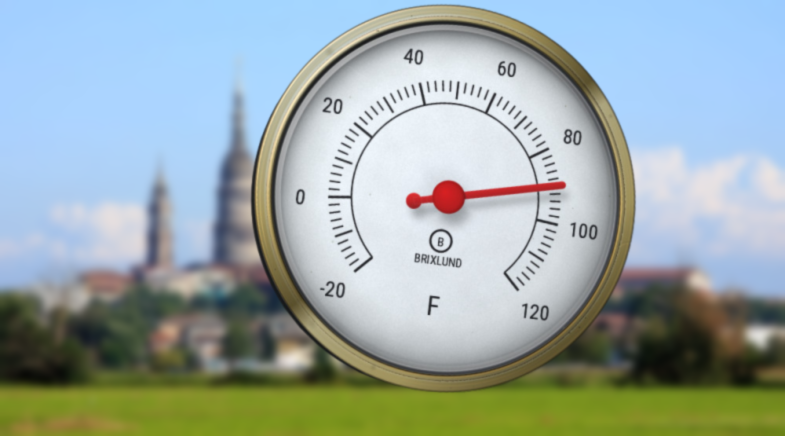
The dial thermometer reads 90°F
